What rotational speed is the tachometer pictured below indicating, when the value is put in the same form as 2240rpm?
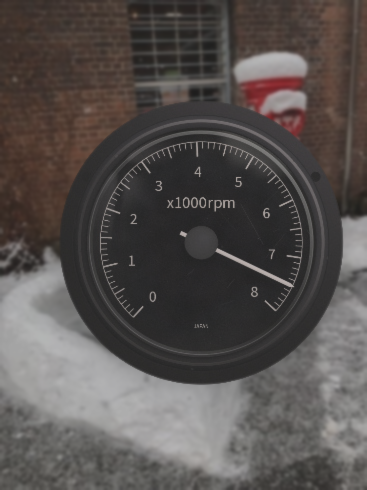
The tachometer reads 7500rpm
